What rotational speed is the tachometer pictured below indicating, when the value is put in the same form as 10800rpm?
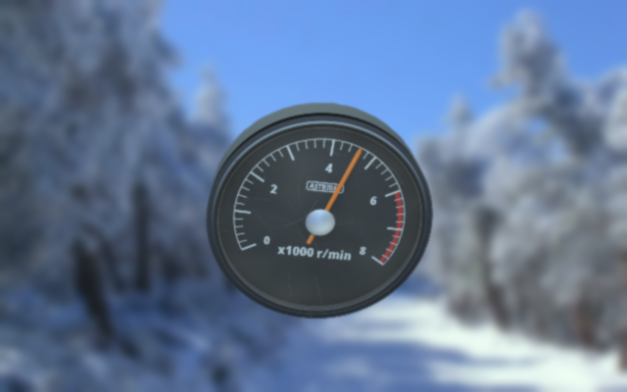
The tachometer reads 4600rpm
